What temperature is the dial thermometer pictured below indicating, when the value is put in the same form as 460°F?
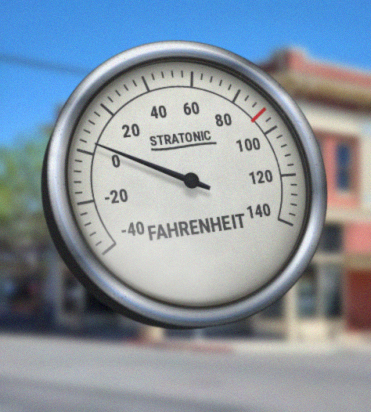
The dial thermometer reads 4°F
